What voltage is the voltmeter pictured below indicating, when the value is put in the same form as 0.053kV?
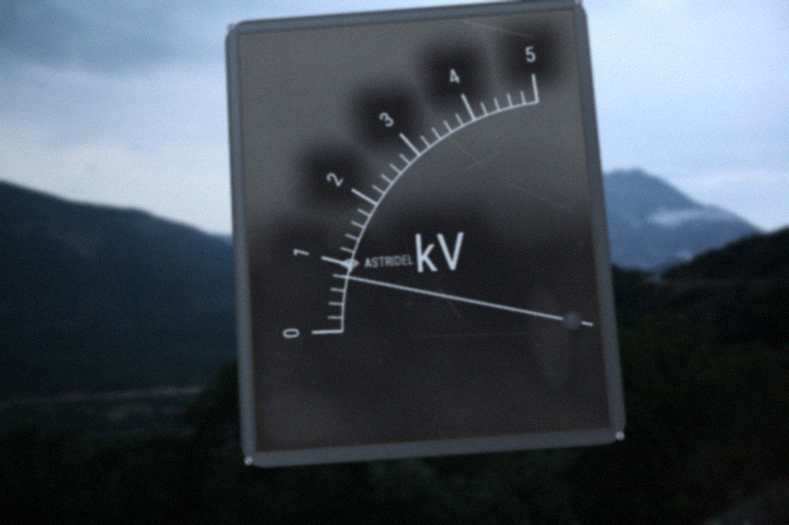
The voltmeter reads 0.8kV
